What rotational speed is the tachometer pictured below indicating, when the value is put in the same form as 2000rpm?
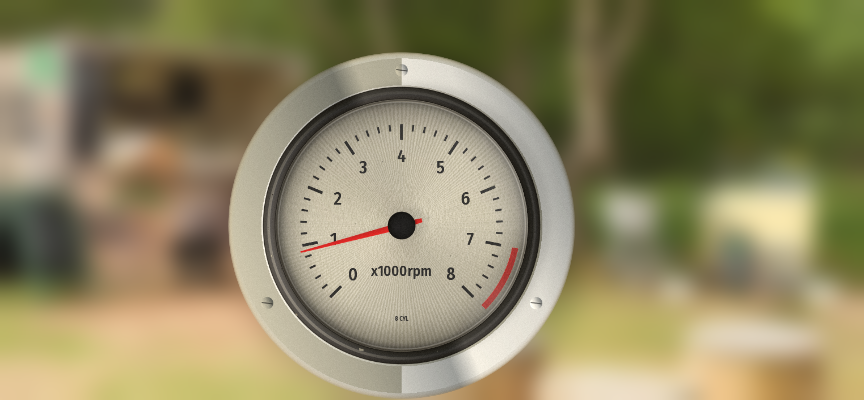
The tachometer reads 900rpm
